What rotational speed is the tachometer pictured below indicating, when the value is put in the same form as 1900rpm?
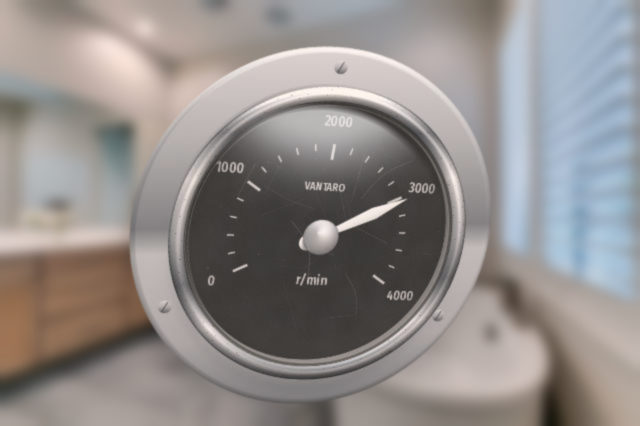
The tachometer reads 3000rpm
